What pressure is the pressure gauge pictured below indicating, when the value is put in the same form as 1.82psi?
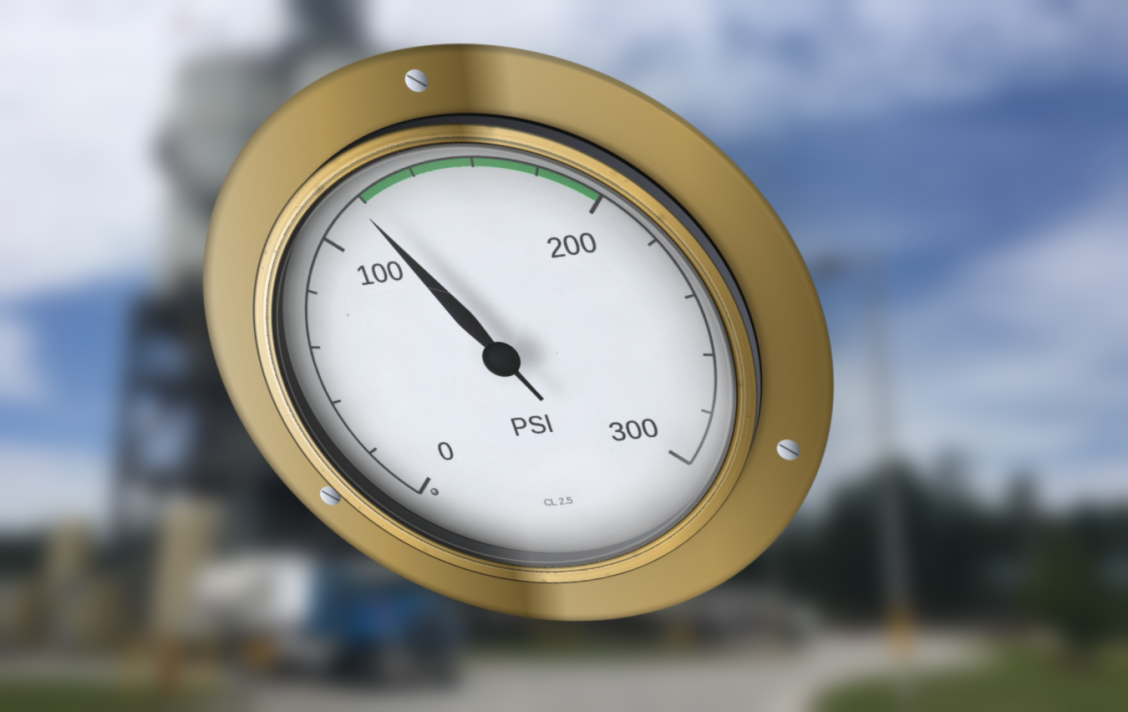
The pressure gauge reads 120psi
